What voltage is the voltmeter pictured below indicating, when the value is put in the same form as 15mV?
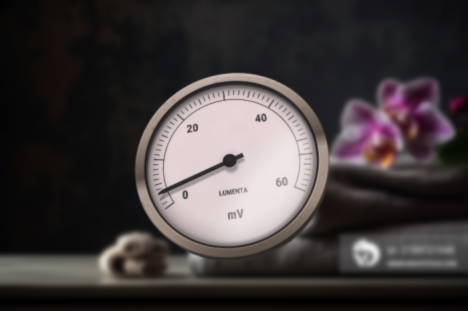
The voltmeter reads 3mV
